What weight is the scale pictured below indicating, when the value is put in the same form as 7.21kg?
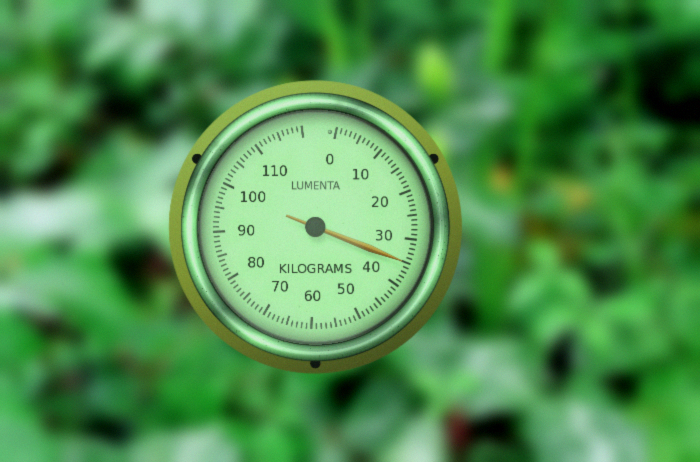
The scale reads 35kg
